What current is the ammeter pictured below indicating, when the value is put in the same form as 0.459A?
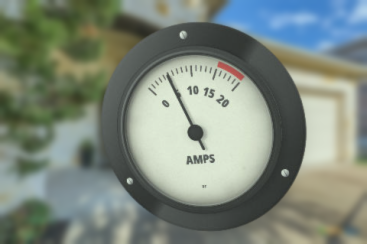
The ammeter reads 5A
